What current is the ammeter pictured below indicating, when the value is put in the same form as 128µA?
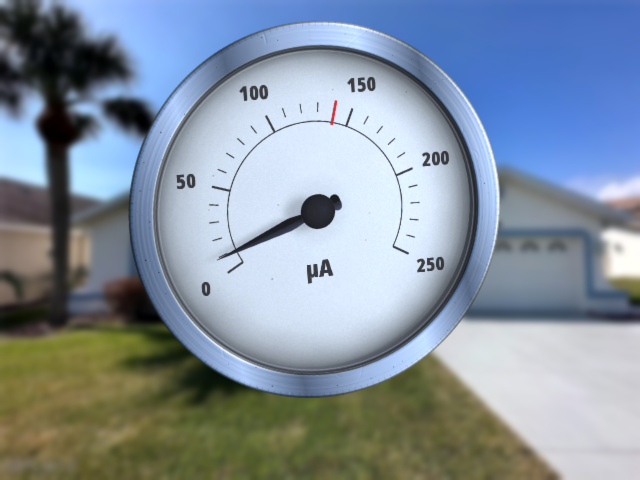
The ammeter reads 10µA
